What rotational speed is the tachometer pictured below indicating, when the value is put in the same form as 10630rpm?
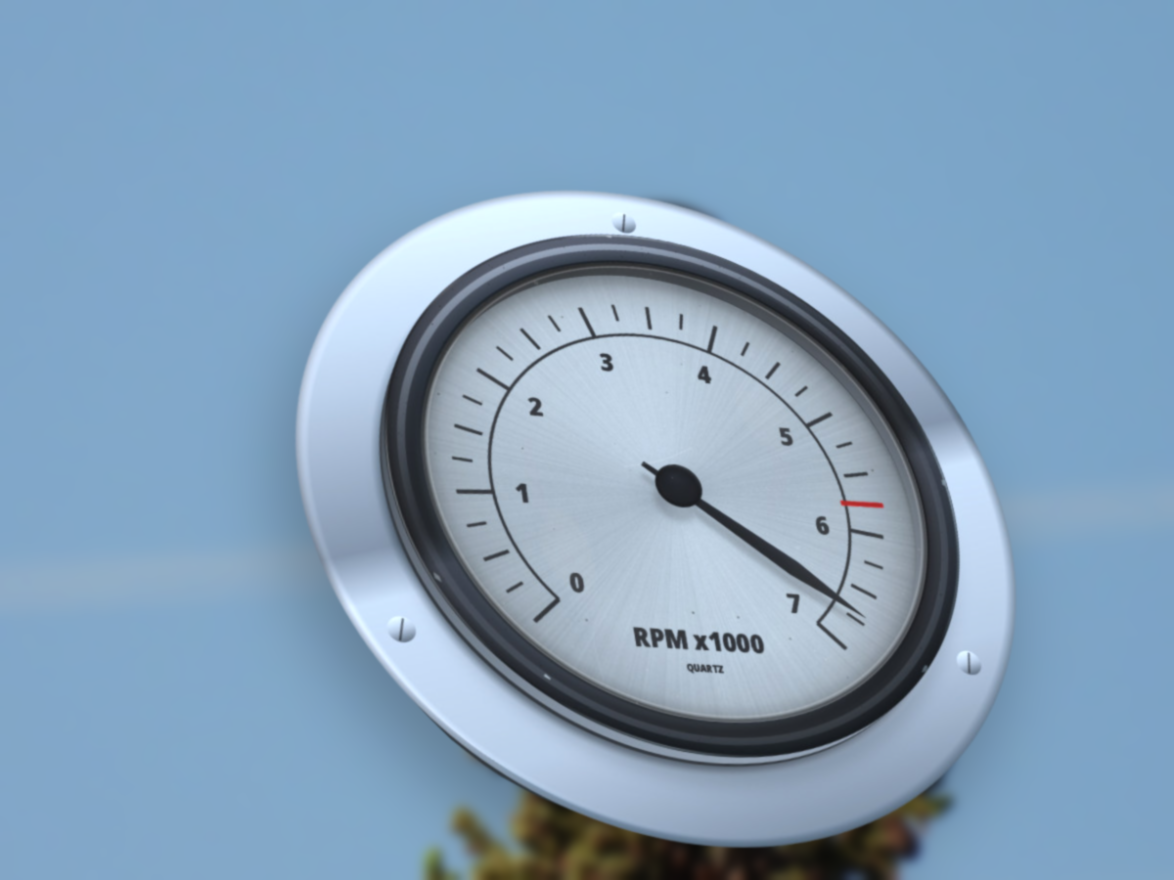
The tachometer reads 6750rpm
